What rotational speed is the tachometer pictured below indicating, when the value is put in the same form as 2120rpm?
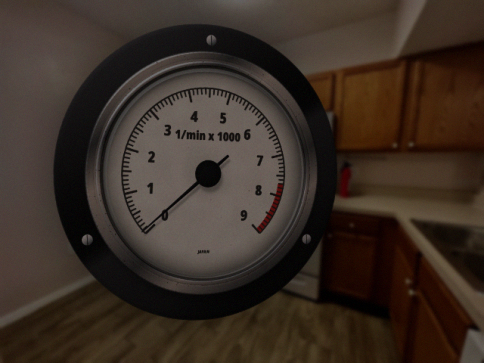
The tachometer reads 100rpm
